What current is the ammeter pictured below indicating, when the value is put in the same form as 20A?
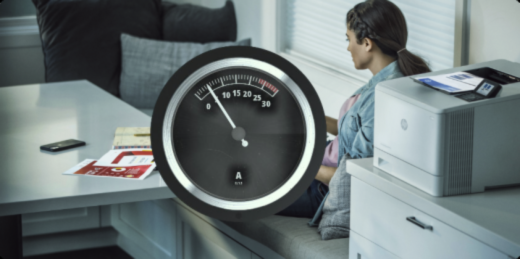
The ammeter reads 5A
